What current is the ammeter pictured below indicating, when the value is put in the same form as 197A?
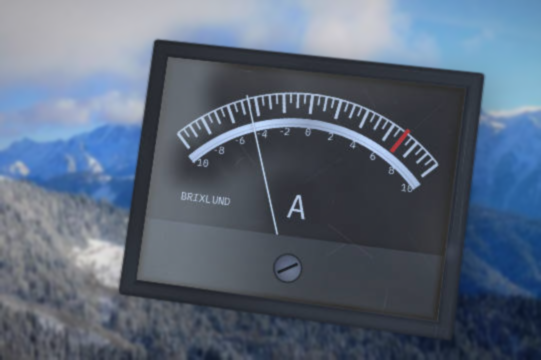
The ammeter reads -4.5A
